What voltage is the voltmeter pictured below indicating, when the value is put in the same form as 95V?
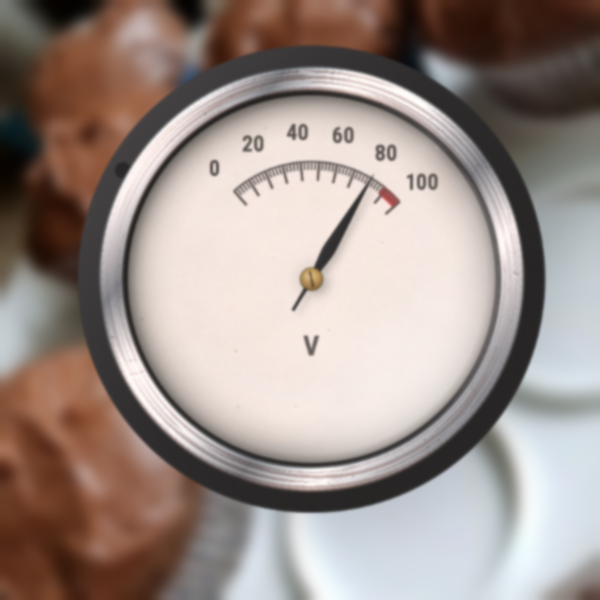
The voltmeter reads 80V
